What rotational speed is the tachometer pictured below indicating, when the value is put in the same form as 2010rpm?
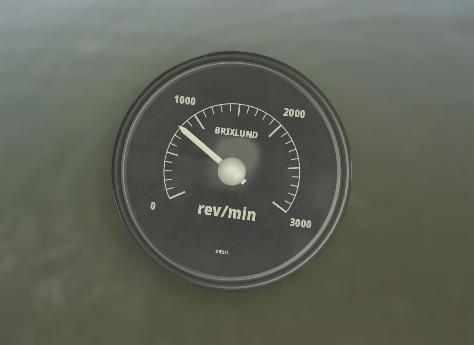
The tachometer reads 800rpm
